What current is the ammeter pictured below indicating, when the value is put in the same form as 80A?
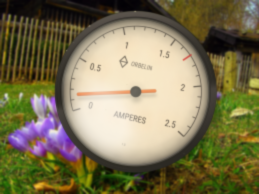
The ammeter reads 0.15A
